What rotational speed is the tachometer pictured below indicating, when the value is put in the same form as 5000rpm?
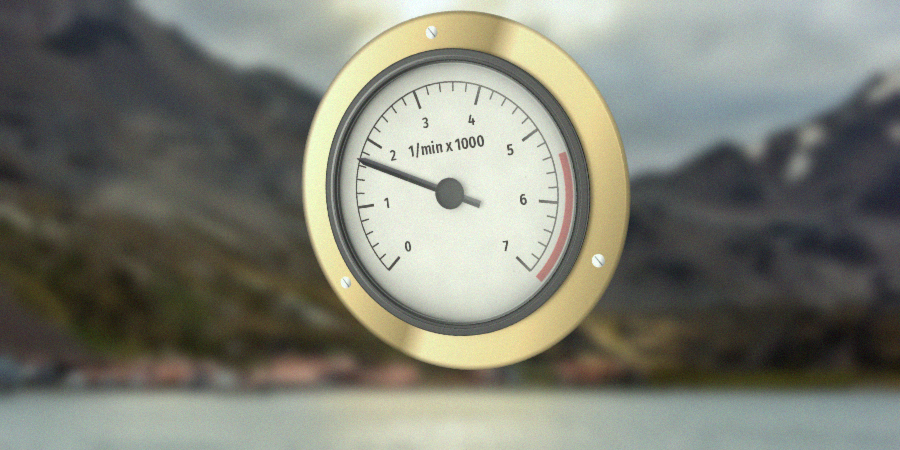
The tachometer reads 1700rpm
